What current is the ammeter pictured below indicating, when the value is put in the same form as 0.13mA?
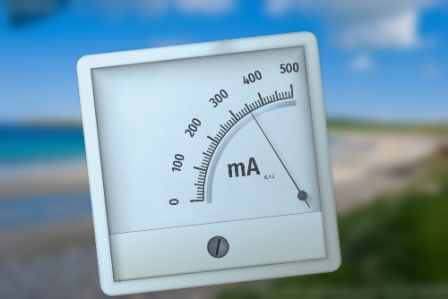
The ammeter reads 350mA
